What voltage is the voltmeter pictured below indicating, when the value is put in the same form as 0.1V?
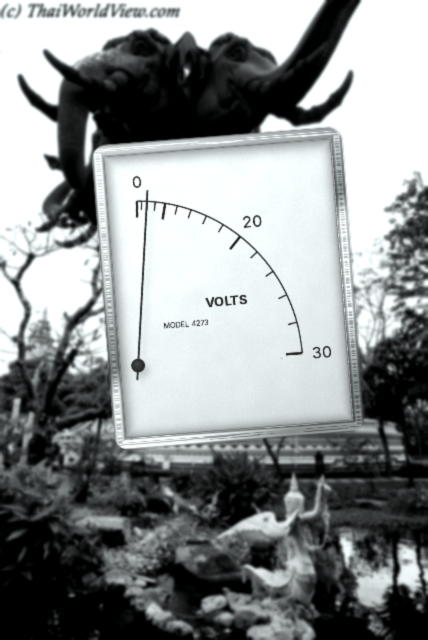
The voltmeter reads 6V
